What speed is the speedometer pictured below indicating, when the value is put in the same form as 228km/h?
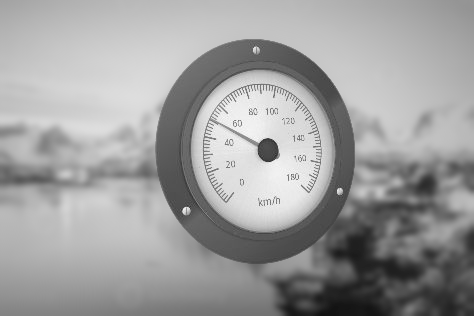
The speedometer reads 50km/h
